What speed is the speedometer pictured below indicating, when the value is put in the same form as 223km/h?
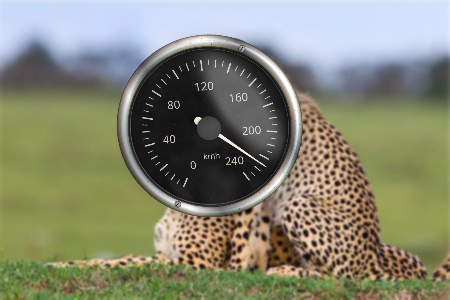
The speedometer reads 225km/h
